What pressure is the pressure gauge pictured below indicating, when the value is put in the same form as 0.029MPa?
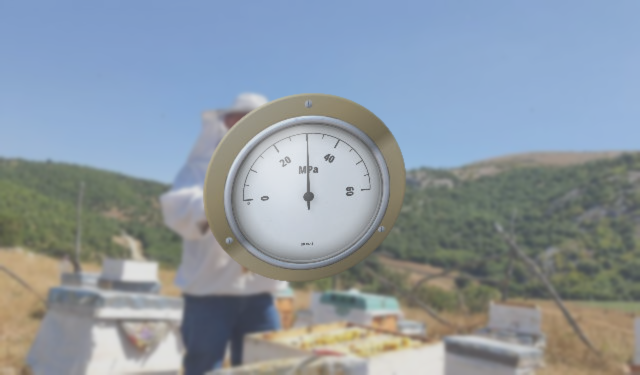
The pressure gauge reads 30MPa
